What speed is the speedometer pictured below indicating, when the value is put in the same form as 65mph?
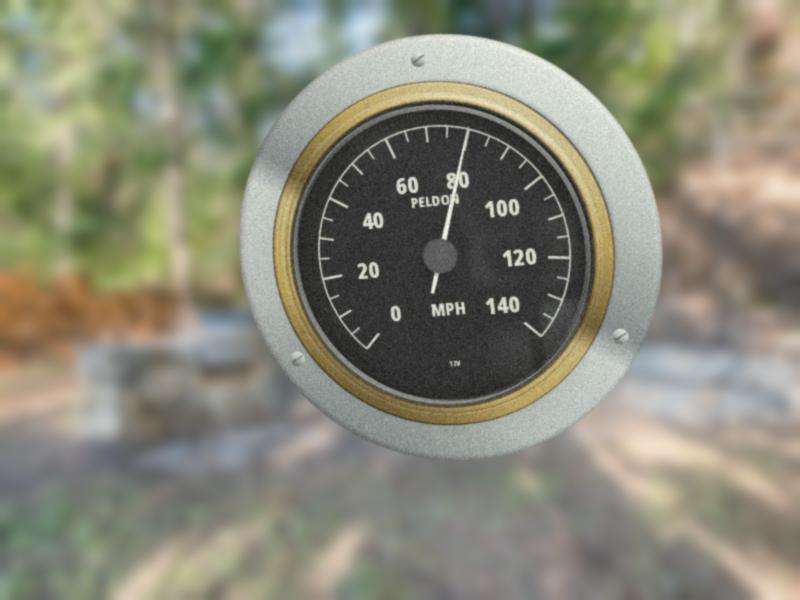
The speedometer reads 80mph
